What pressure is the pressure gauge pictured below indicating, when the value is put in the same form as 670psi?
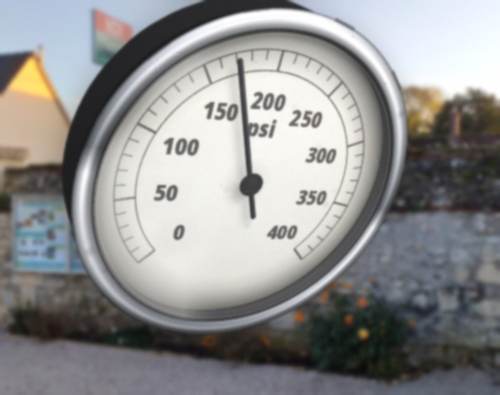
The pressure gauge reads 170psi
